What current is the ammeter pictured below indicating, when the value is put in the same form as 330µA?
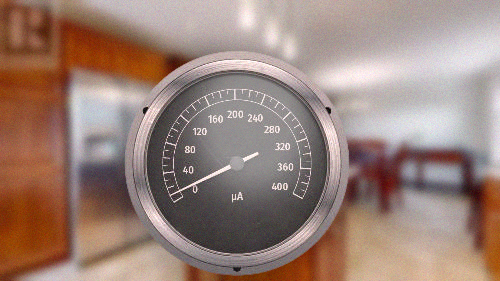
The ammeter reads 10µA
